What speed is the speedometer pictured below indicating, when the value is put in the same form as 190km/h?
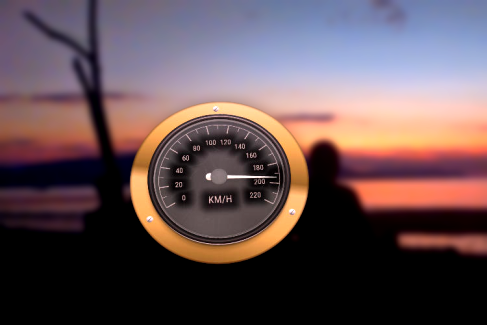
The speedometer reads 195km/h
